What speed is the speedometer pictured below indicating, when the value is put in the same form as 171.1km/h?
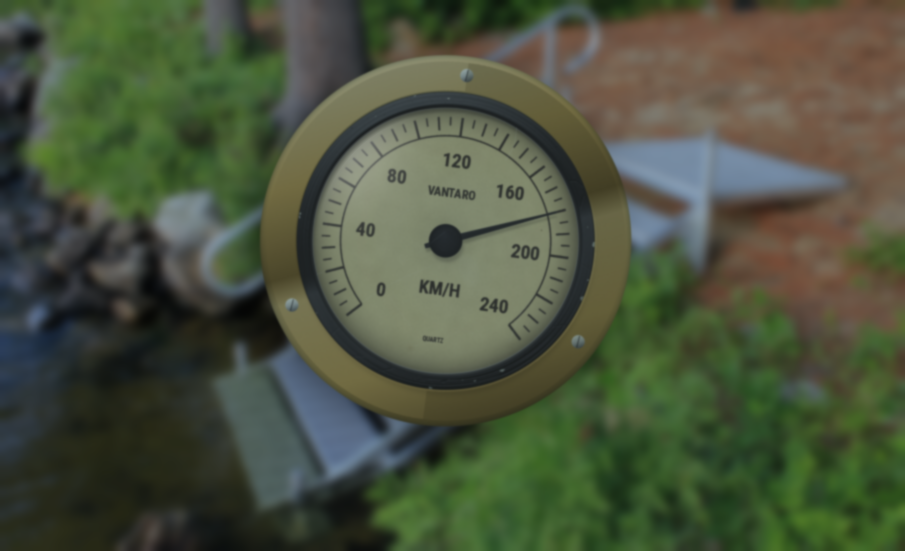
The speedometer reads 180km/h
